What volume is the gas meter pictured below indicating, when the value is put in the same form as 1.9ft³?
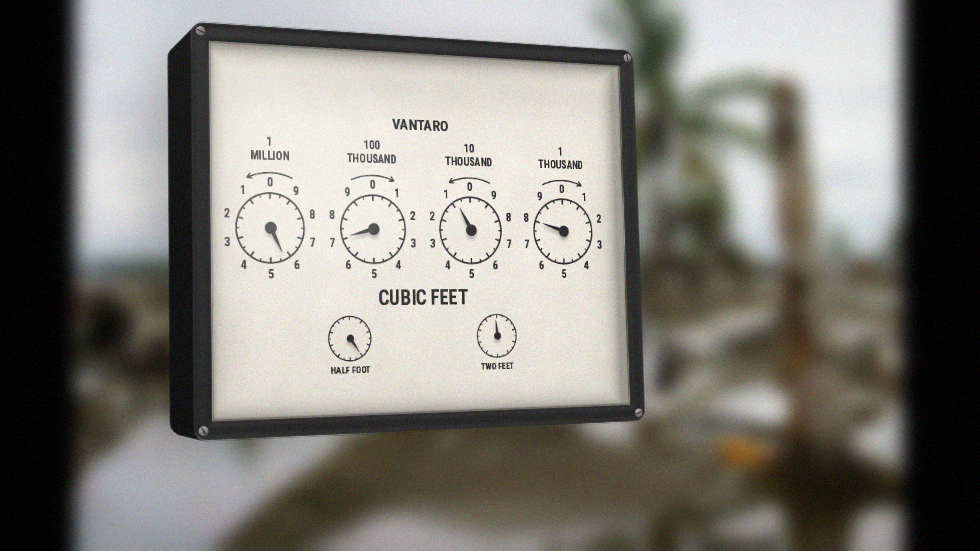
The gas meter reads 570800ft³
